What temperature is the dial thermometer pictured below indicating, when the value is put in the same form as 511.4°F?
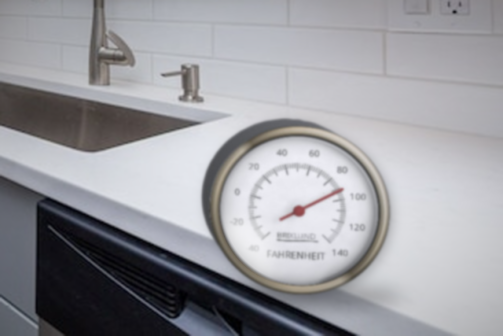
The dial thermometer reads 90°F
